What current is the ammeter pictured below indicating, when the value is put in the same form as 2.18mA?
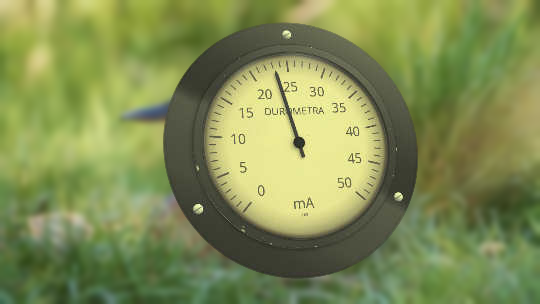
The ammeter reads 23mA
